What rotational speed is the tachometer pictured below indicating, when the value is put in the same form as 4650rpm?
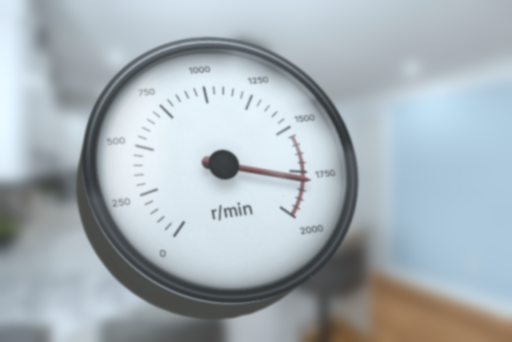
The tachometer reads 1800rpm
